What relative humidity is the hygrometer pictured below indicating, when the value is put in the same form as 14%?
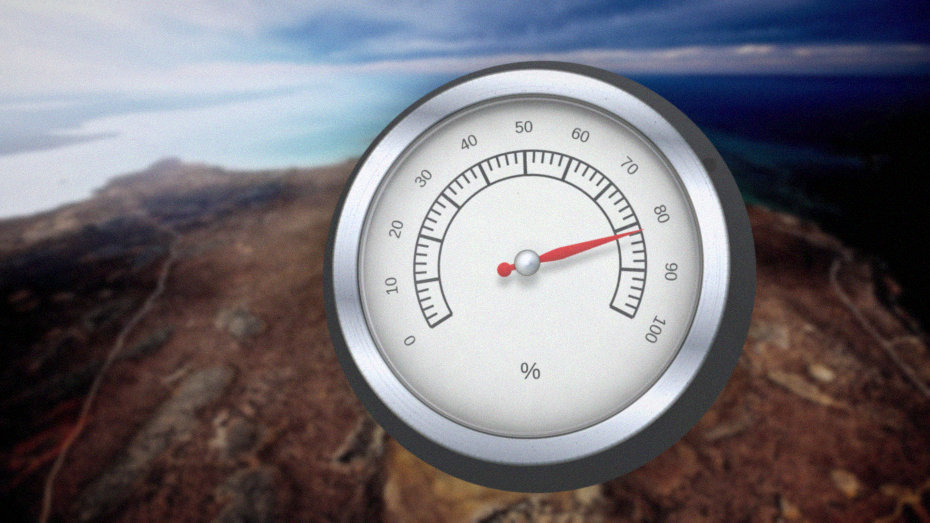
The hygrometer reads 82%
